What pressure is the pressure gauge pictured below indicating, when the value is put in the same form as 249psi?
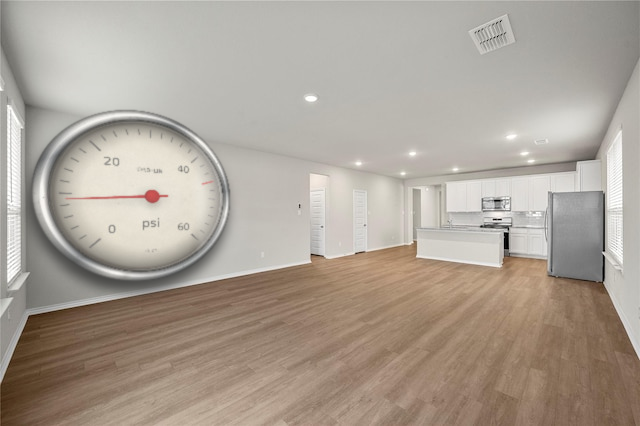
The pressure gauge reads 9psi
